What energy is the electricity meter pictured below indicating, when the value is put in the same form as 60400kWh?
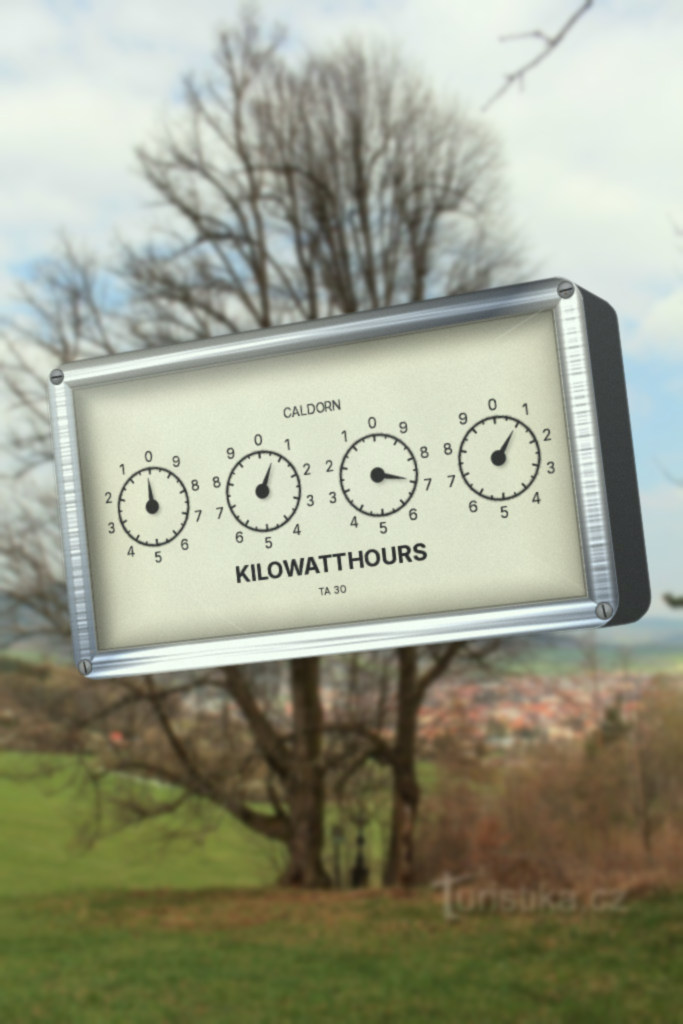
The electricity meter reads 71kWh
